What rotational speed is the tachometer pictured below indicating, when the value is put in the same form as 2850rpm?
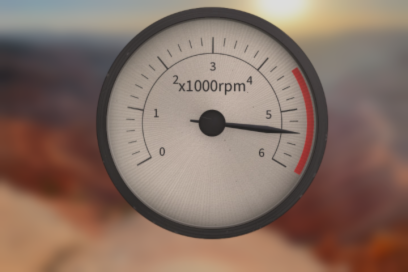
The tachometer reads 5400rpm
